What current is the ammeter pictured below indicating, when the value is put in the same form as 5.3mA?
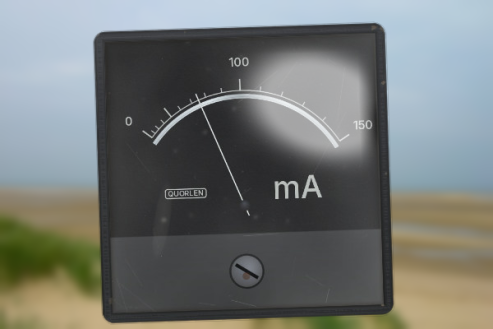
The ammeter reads 75mA
